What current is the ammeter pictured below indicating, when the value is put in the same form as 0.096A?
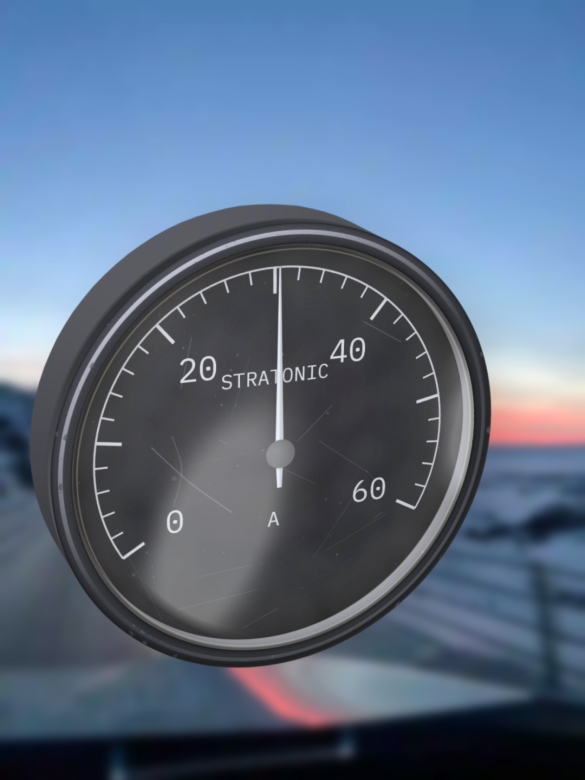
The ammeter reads 30A
